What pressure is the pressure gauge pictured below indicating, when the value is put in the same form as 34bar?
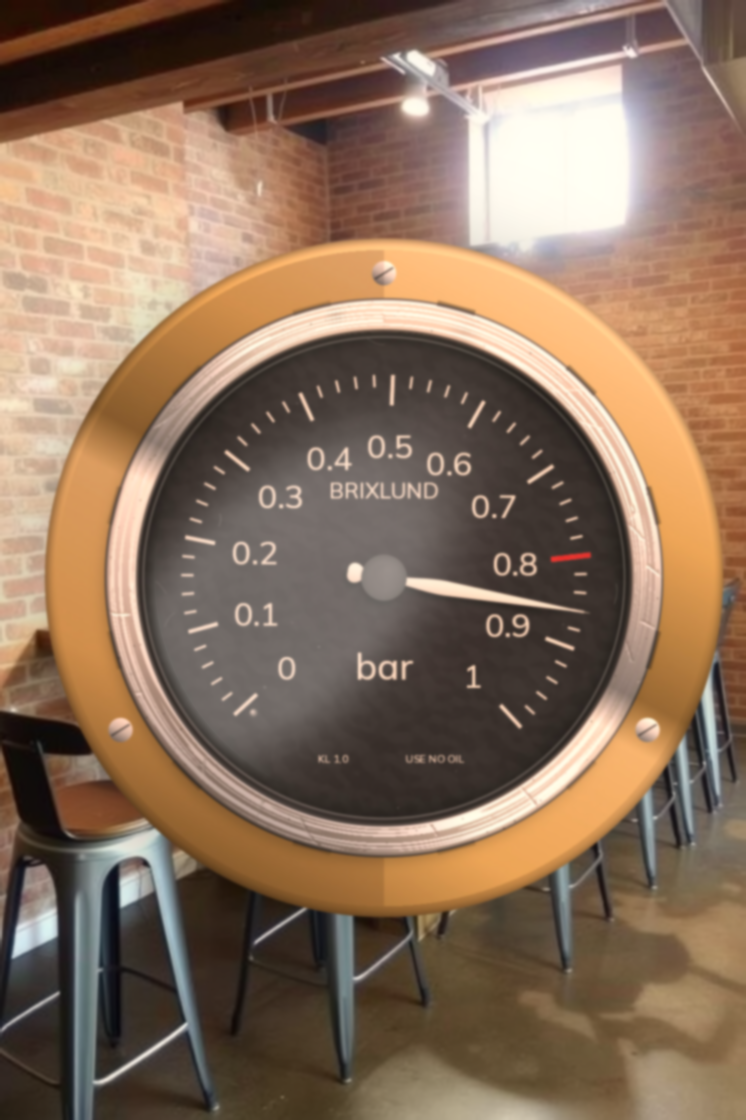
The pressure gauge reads 0.86bar
